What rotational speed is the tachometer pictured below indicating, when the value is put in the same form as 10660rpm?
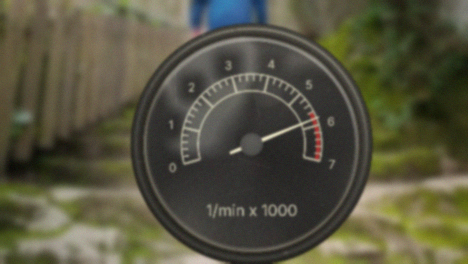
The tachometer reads 5800rpm
